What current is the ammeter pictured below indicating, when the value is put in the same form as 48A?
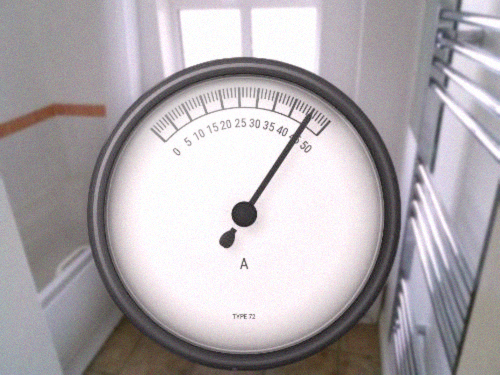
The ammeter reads 45A
